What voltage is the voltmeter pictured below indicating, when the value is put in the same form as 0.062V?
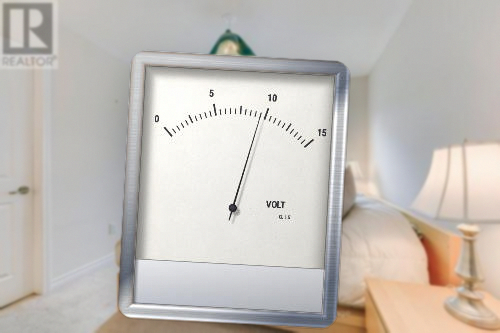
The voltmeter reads 9.5V
